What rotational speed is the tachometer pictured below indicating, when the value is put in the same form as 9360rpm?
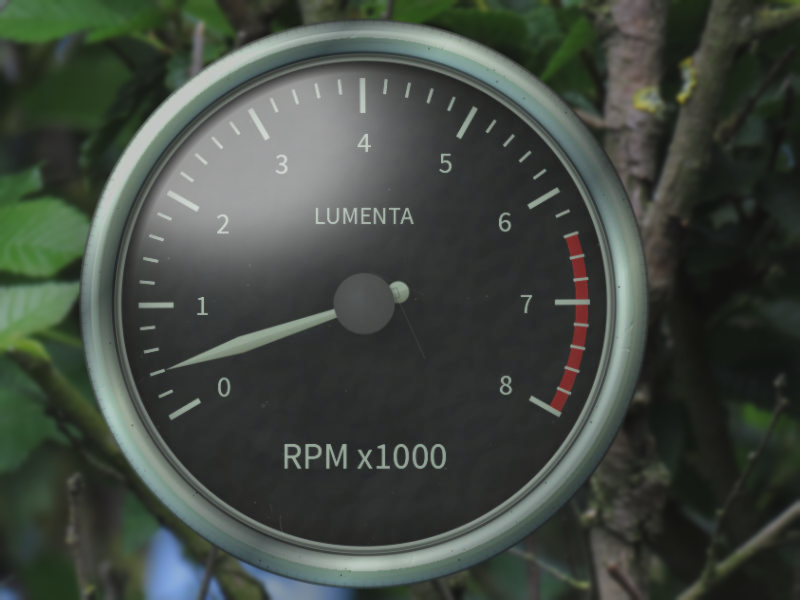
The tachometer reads 400rpm
